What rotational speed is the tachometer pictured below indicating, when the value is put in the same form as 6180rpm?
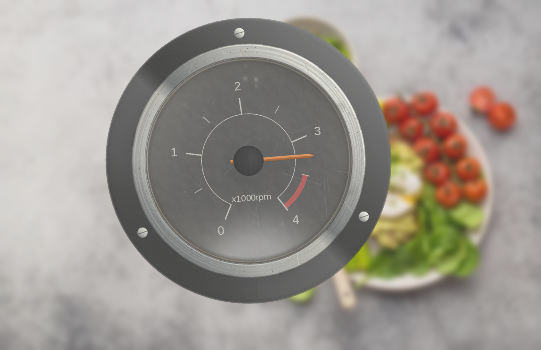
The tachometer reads 3250rpm
